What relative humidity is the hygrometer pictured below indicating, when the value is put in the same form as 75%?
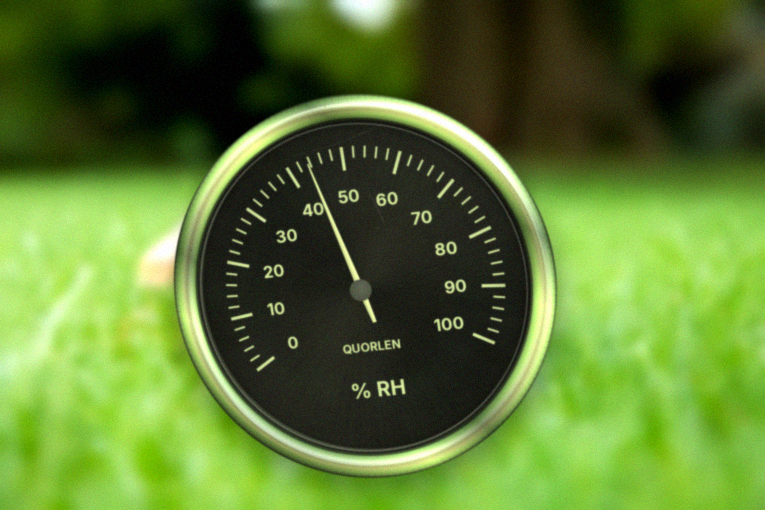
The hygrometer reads 44%
